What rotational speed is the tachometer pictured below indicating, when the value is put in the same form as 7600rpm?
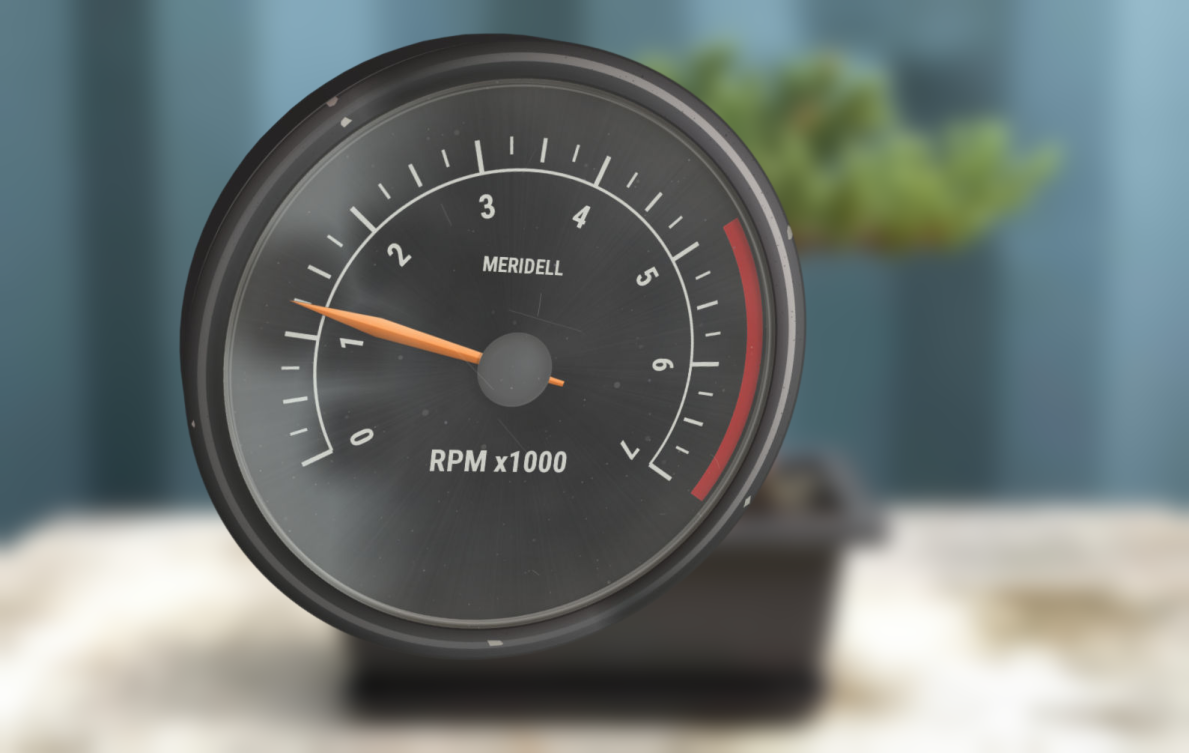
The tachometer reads 1250rpm
